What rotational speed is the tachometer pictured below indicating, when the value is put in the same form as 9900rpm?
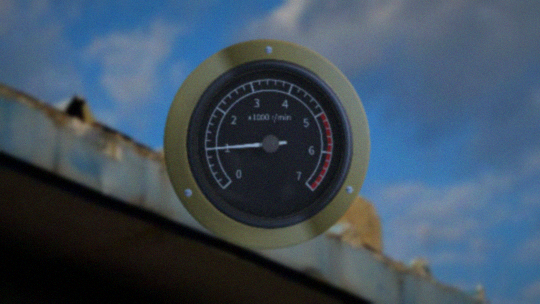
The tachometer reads 1000rpm
